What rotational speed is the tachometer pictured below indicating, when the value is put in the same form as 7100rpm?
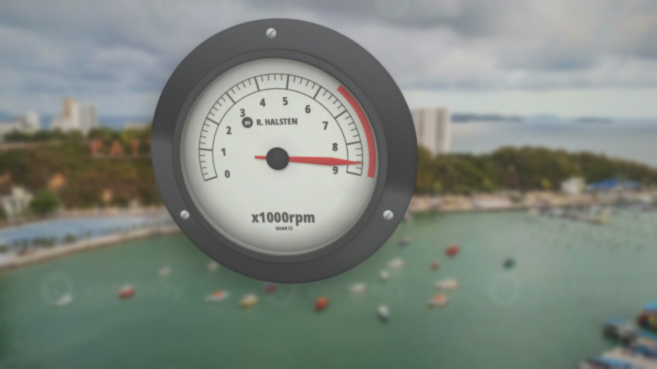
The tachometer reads 8600rpm
